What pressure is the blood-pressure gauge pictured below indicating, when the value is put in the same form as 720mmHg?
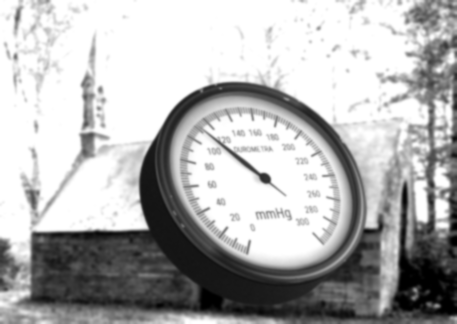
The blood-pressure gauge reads 110mmHg
